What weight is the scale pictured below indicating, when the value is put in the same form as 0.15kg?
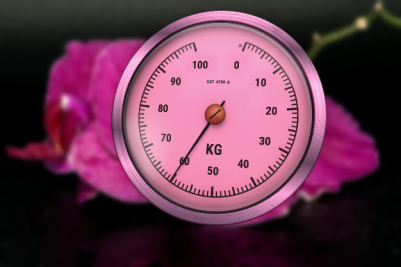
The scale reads 60kg
